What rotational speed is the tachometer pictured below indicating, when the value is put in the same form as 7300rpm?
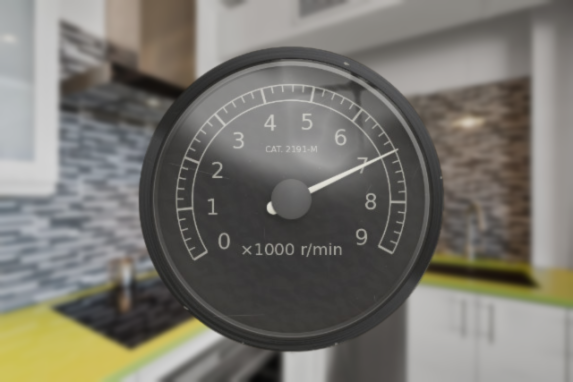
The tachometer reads 7000rpm
